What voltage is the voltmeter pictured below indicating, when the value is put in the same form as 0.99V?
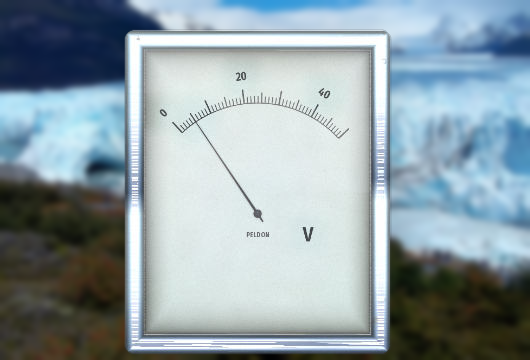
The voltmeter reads 5V
